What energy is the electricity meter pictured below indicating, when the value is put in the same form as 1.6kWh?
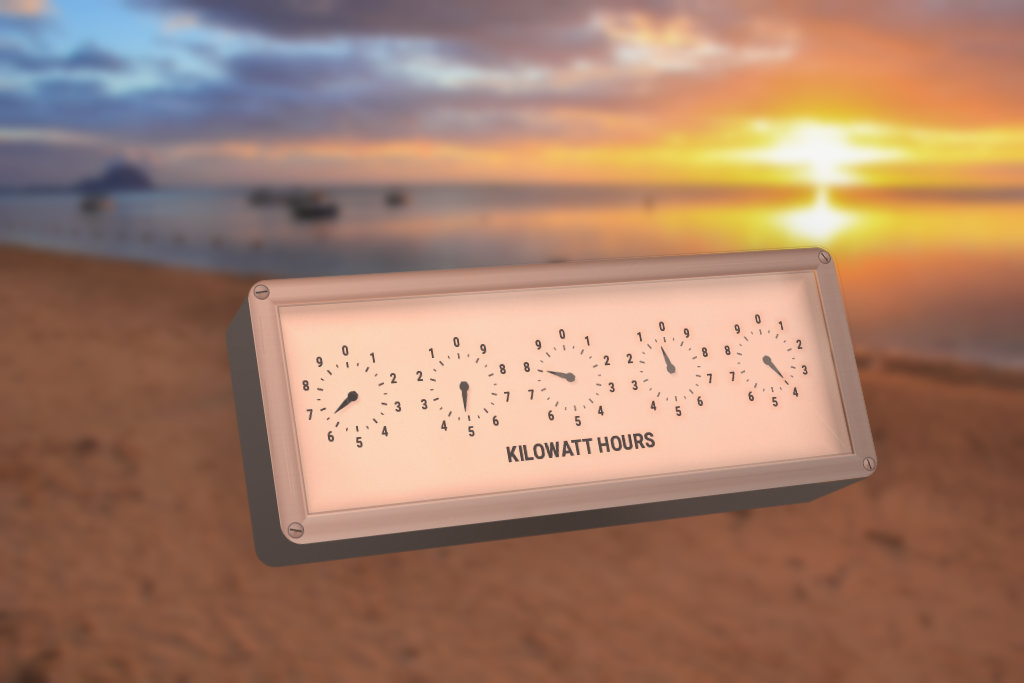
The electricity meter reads 64804kWh
